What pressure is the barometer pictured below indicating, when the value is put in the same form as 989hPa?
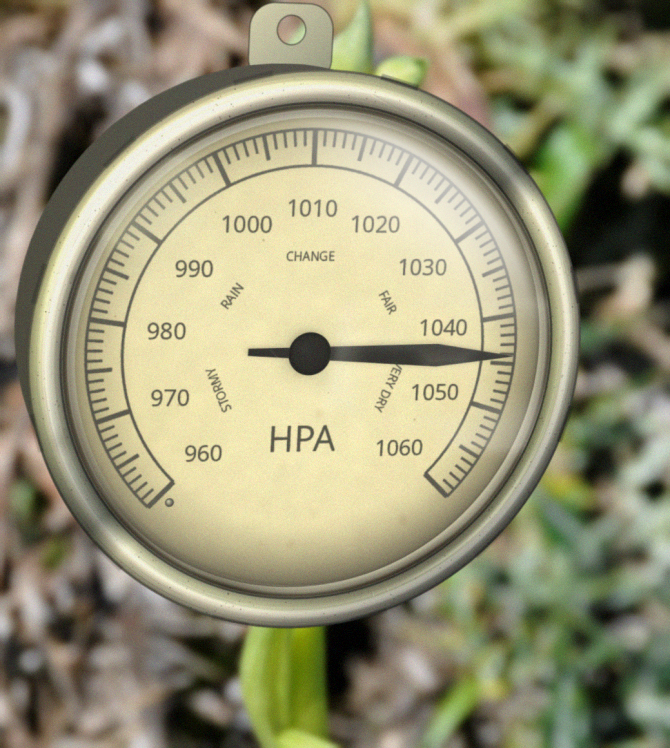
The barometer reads 1044hPa
